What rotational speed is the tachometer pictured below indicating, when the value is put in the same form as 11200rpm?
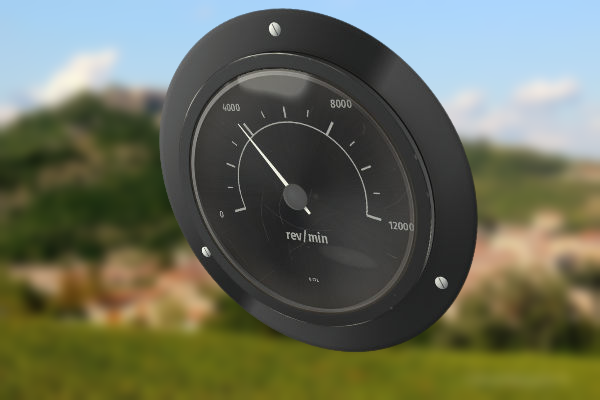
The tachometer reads 4000rpm
